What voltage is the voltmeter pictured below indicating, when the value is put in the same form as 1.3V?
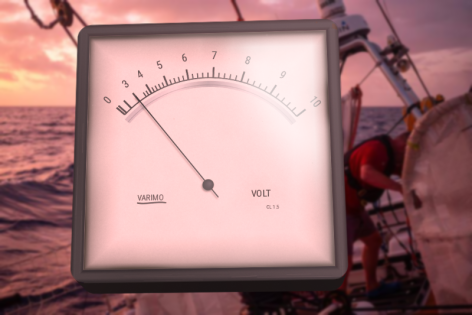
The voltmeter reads 3V
